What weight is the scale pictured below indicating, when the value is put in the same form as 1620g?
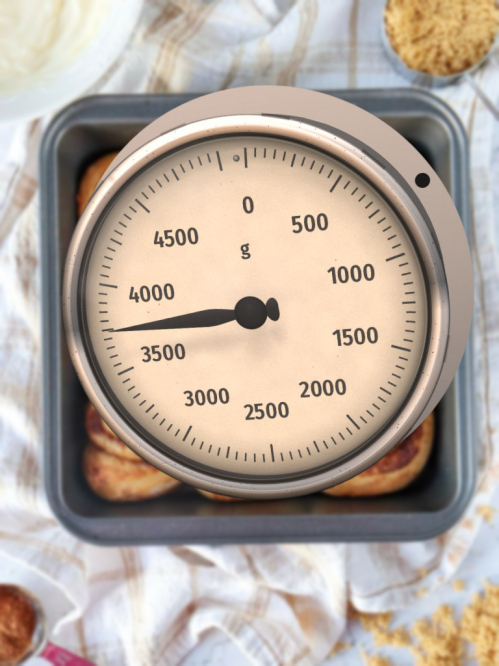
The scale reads 3750g
